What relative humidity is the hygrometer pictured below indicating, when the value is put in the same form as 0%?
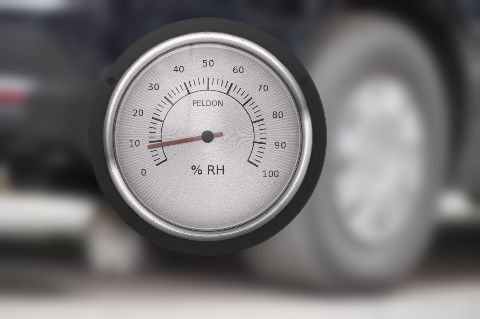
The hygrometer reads 8%
